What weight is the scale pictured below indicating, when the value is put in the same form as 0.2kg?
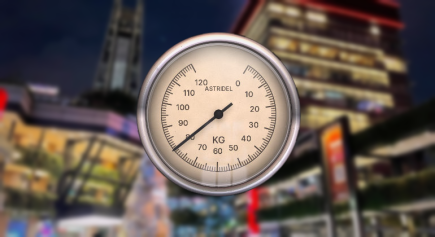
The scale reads 80kg
